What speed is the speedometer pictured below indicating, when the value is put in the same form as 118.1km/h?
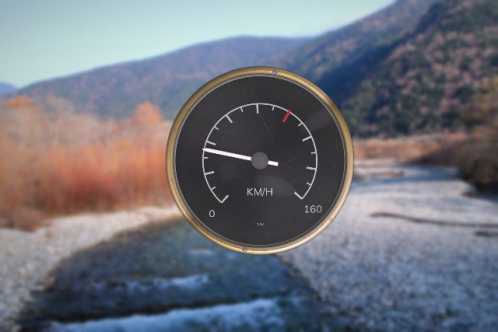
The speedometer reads 35km/h
